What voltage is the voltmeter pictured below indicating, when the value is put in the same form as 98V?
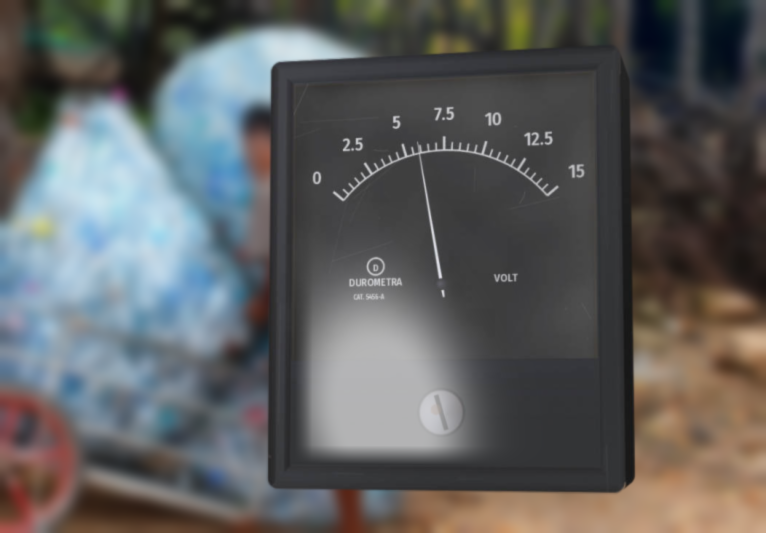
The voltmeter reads 6V
